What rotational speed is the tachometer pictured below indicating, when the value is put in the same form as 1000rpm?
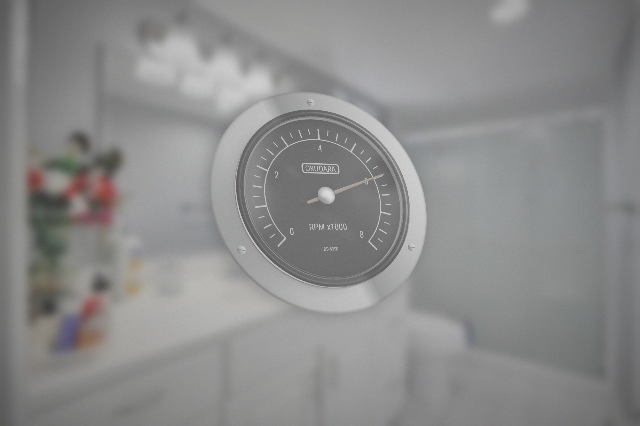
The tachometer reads 6000rpm
